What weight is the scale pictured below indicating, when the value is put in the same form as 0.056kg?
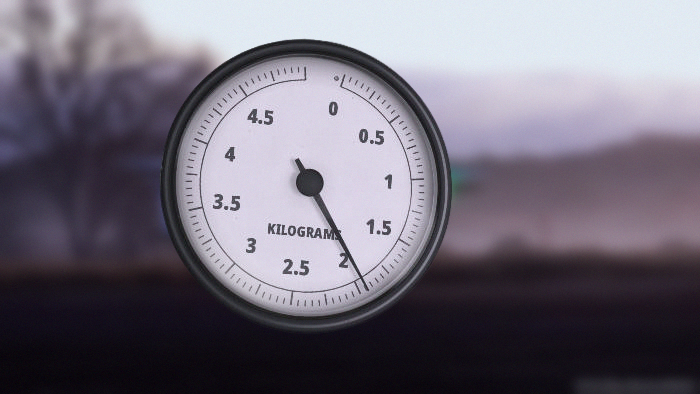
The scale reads 1.95kg
